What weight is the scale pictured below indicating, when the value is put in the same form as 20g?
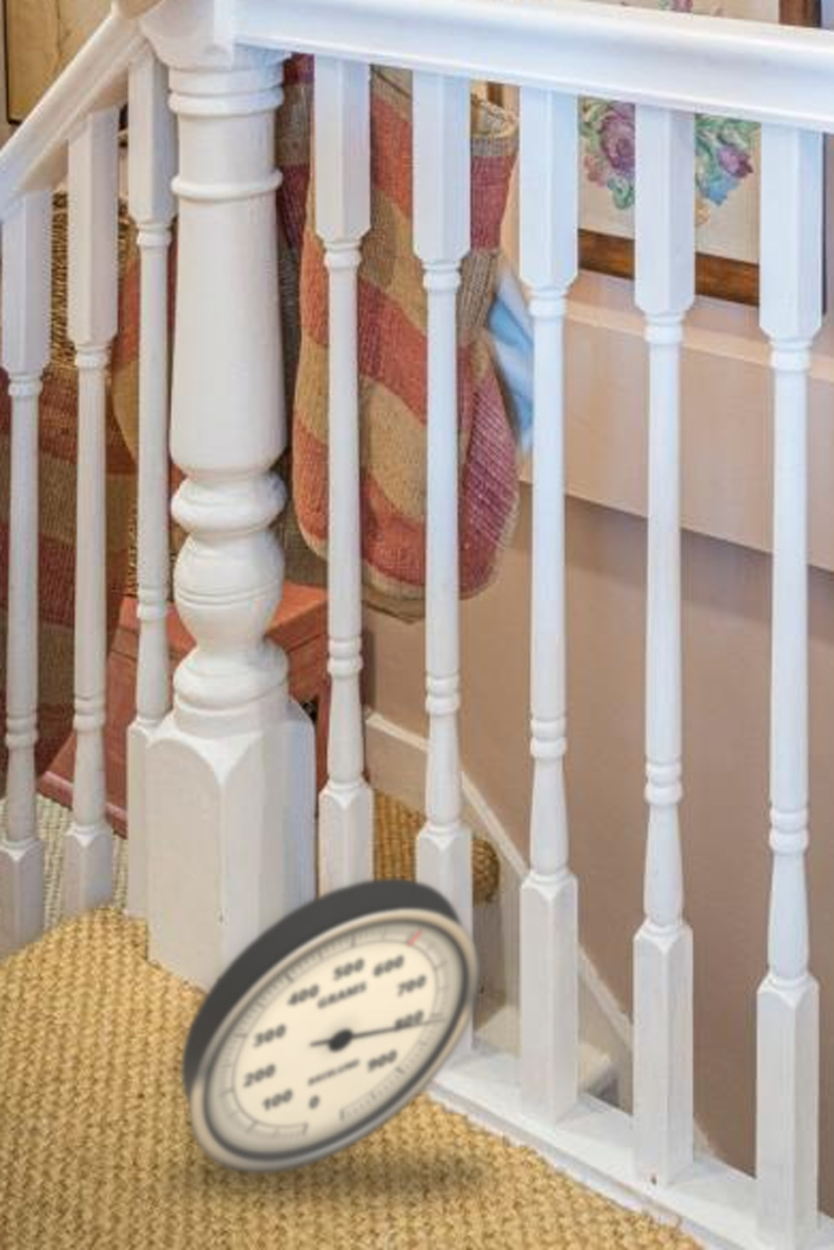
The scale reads 800g
